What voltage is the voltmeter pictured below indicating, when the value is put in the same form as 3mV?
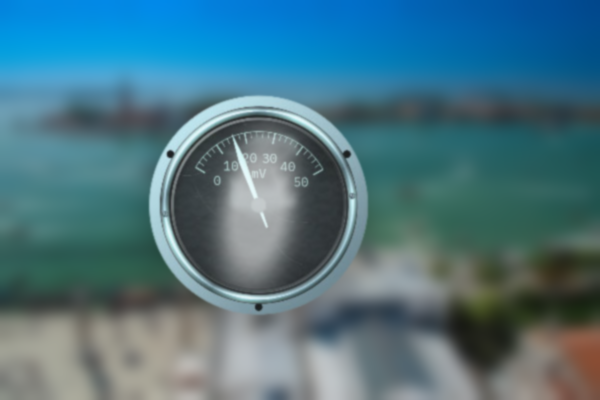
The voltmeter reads 16mV
